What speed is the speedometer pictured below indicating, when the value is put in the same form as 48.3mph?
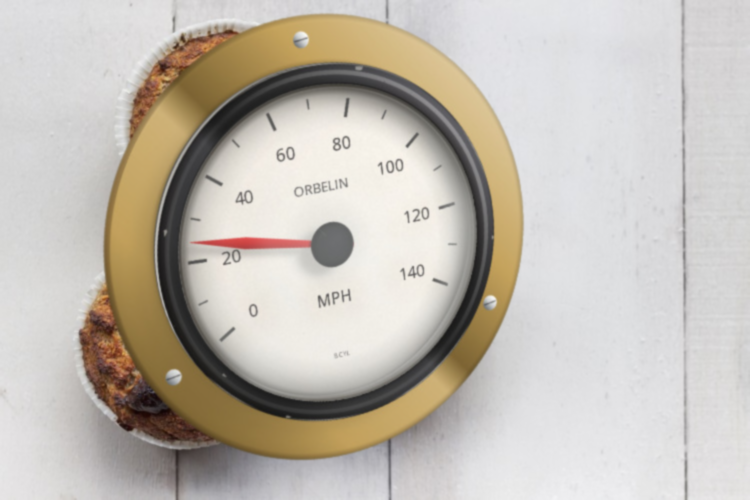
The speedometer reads 25mph
